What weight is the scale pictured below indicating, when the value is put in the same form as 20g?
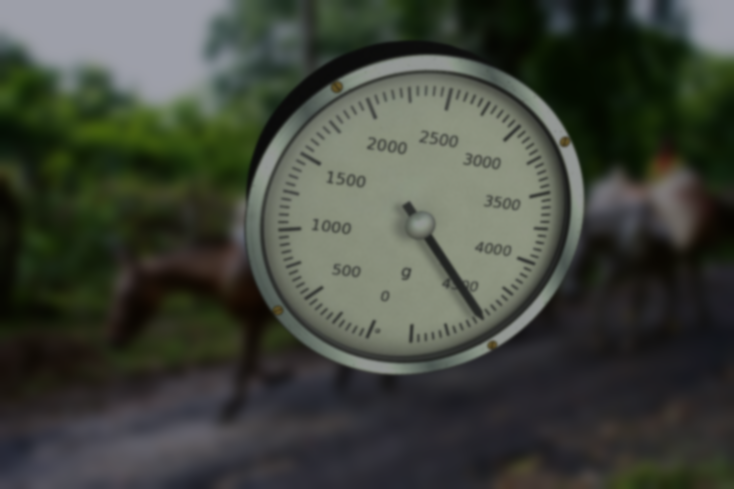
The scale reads 4500g
